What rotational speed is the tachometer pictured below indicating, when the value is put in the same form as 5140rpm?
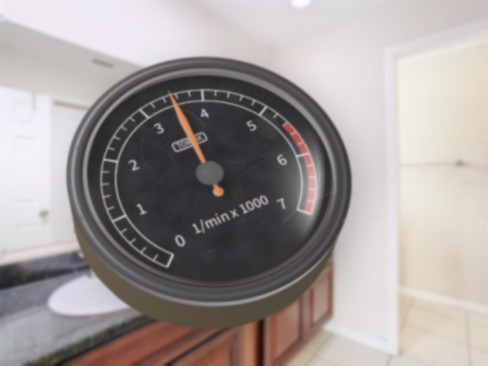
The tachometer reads 3500rpm
